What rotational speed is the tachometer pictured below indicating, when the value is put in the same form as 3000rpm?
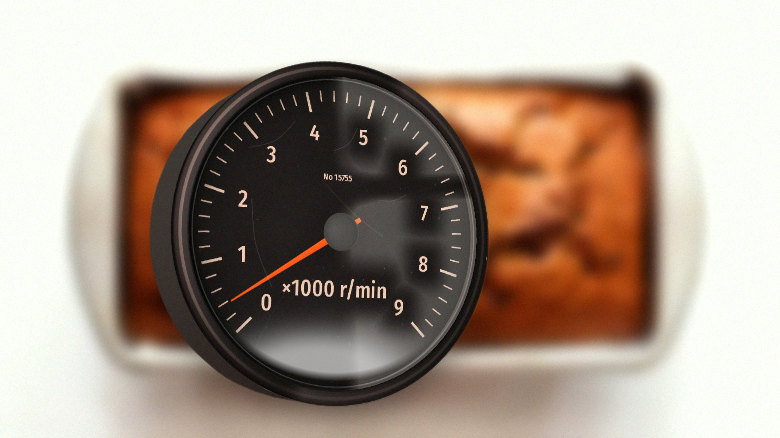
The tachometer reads 400rpm
